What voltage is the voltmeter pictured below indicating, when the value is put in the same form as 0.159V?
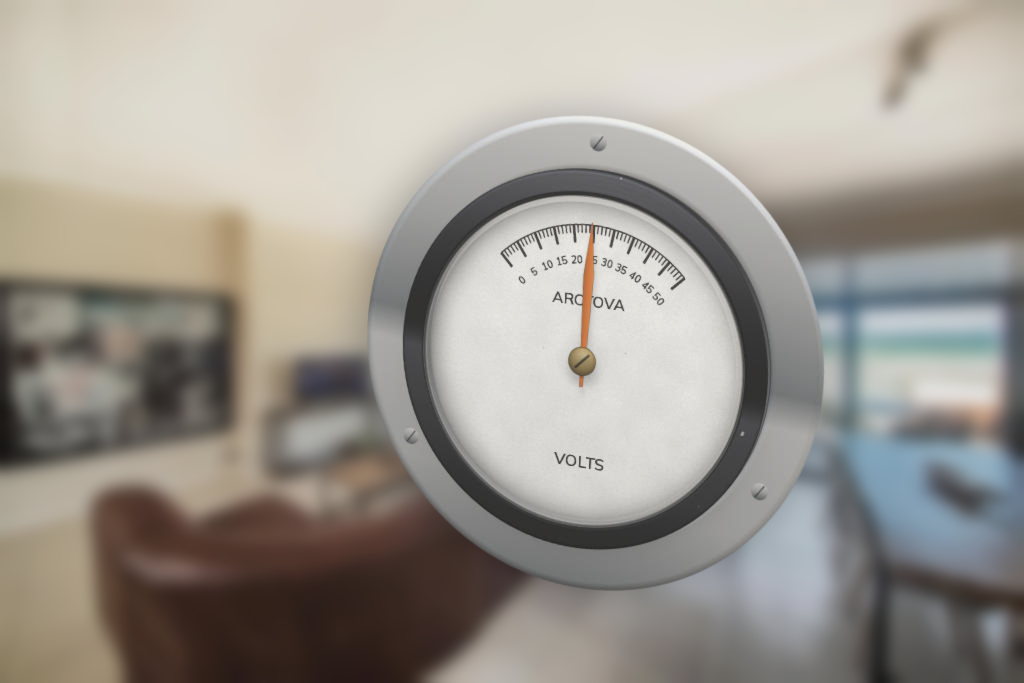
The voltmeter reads 25V
